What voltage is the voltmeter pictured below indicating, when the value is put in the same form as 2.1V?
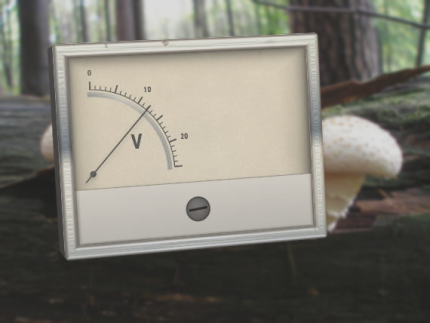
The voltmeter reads 12V
